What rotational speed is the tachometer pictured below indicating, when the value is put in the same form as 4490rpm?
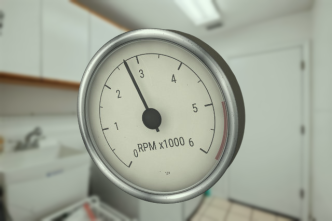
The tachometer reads 2750rpm
